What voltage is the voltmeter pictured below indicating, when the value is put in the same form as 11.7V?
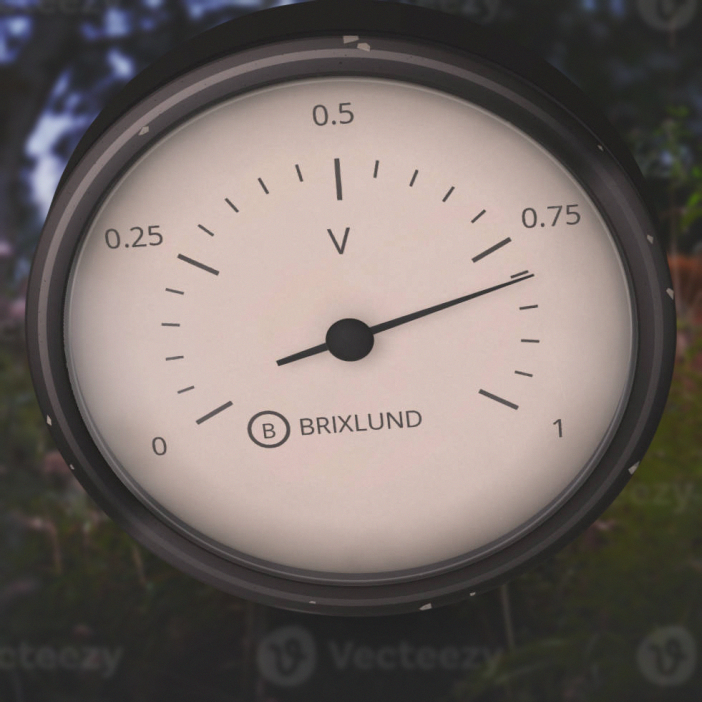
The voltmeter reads 0.8V
